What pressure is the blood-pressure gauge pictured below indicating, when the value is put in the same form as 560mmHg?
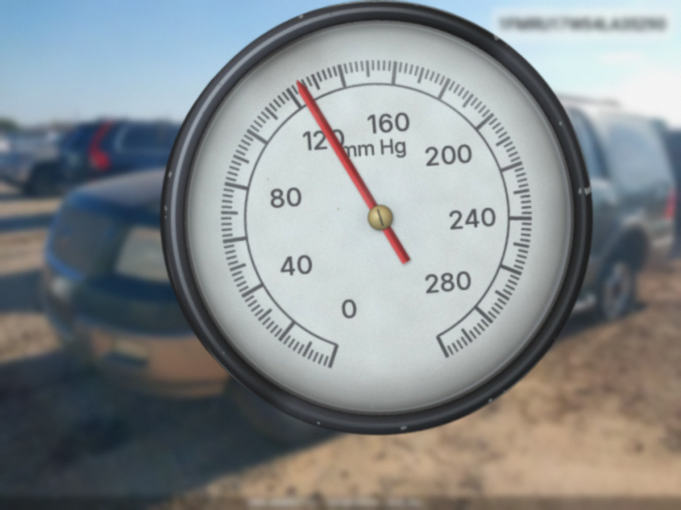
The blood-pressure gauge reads 124mmHg
